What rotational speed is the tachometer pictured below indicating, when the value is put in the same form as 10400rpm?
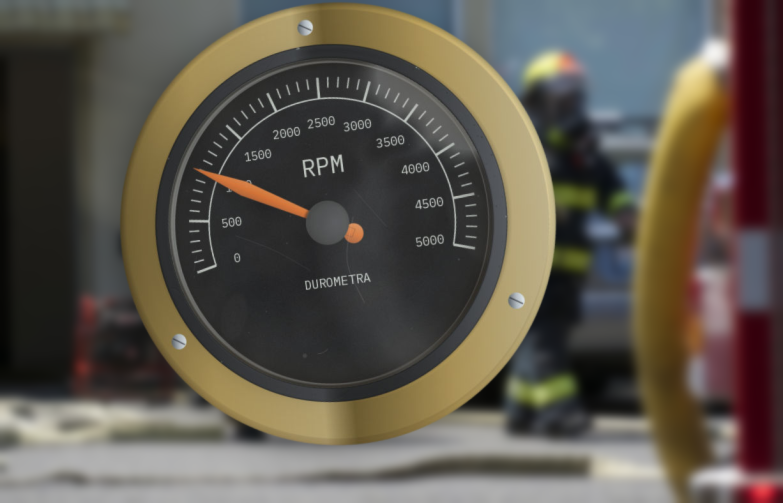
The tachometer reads 1000rpm
